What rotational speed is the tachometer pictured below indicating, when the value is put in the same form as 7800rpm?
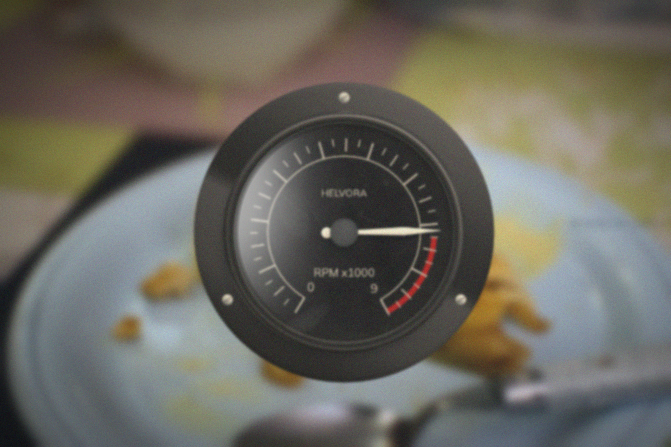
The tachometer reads 7125rpm
